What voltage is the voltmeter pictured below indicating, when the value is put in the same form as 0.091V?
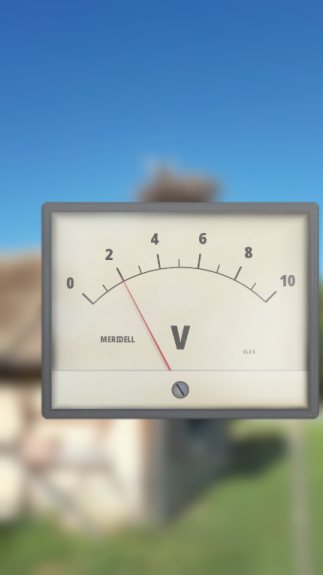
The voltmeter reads 2V
